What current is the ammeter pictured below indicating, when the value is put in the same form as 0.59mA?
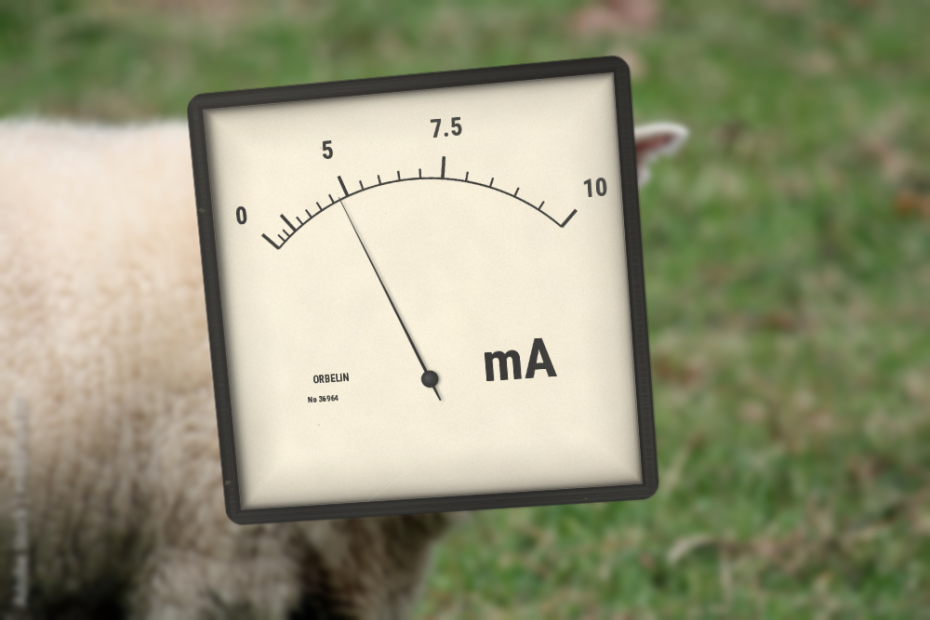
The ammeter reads 4.75mA
